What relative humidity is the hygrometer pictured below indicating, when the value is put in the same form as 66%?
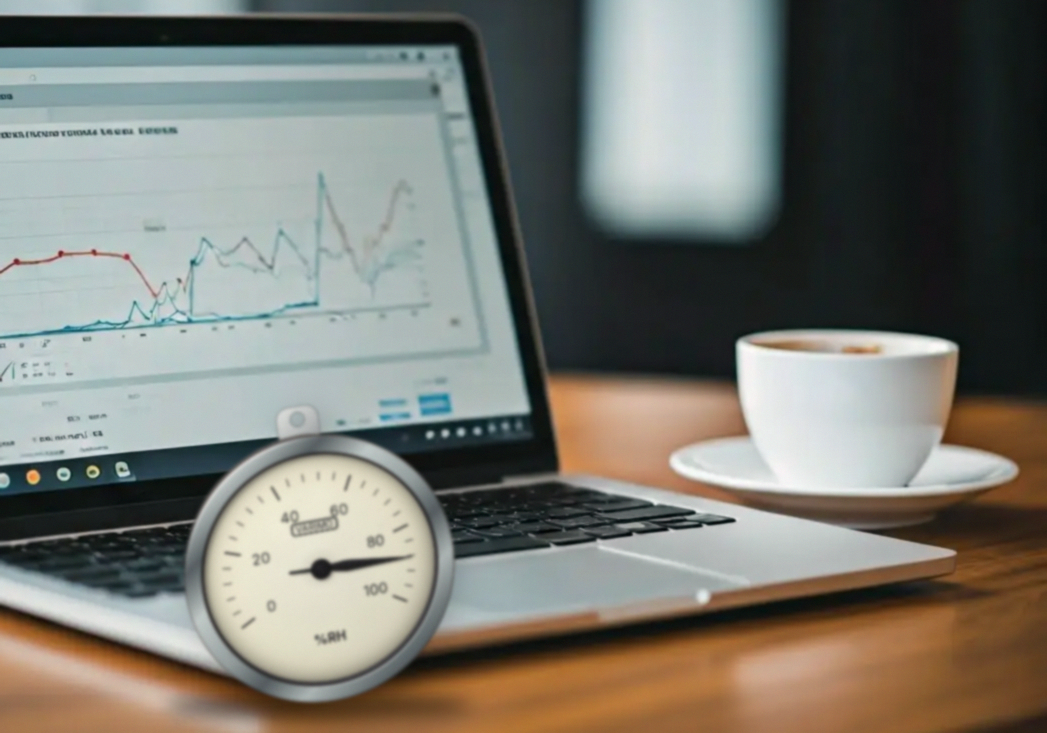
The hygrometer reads 88%
